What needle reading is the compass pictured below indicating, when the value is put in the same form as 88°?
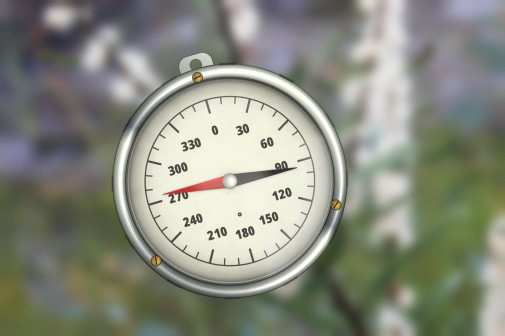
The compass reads 275°
